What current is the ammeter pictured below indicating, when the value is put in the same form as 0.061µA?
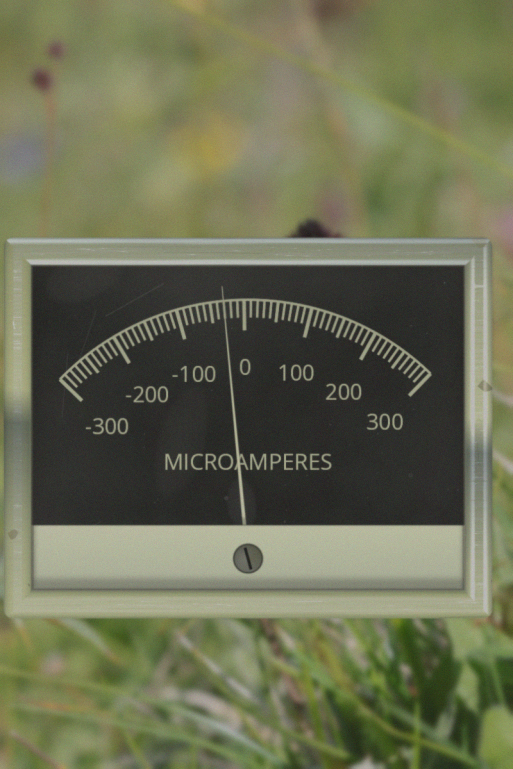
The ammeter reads -30µA
